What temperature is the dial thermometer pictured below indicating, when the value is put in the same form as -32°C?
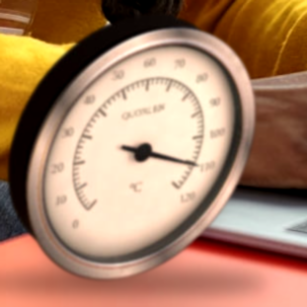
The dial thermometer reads 110°C
